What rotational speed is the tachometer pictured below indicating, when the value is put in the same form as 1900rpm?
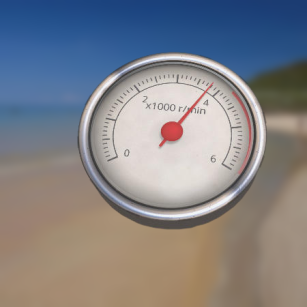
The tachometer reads 3800rpm
